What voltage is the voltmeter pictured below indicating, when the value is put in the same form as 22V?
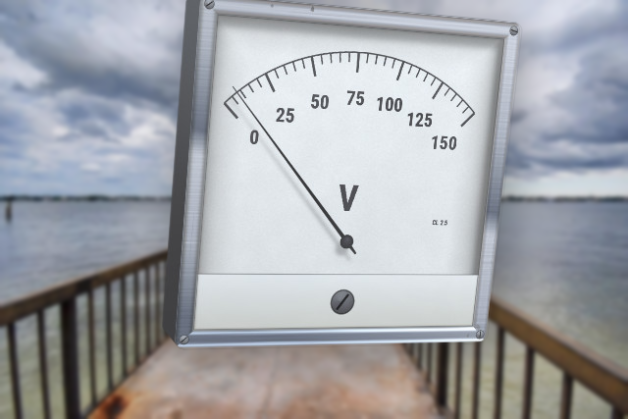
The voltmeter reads 7.5V
